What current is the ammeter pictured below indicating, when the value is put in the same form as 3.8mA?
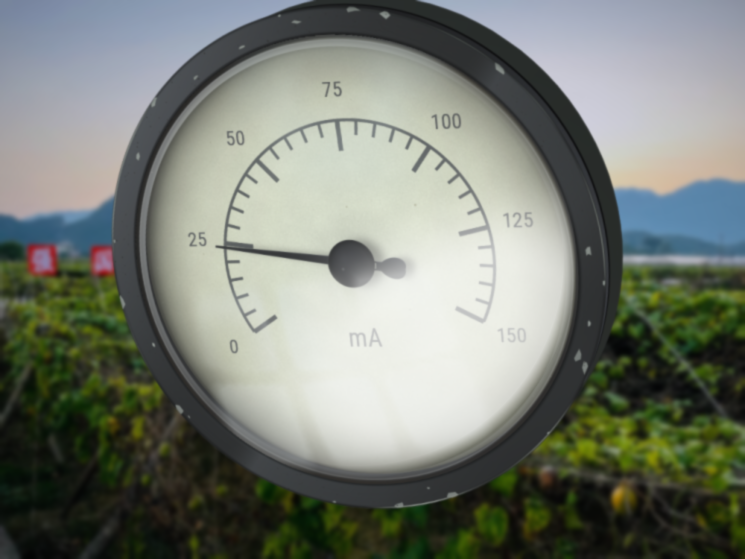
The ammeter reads 25mA
